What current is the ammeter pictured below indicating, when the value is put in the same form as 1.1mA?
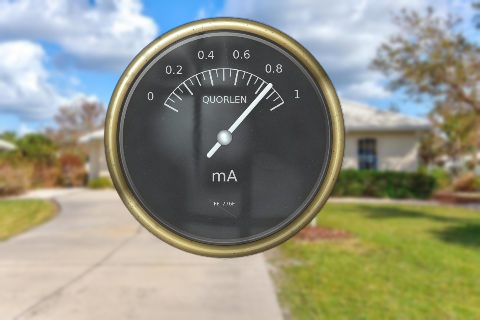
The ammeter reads 0.85mA
